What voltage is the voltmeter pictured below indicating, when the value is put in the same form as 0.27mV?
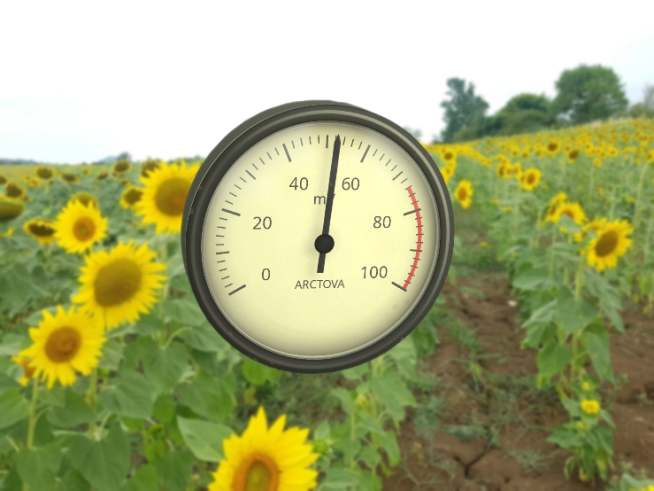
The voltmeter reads 52mV
